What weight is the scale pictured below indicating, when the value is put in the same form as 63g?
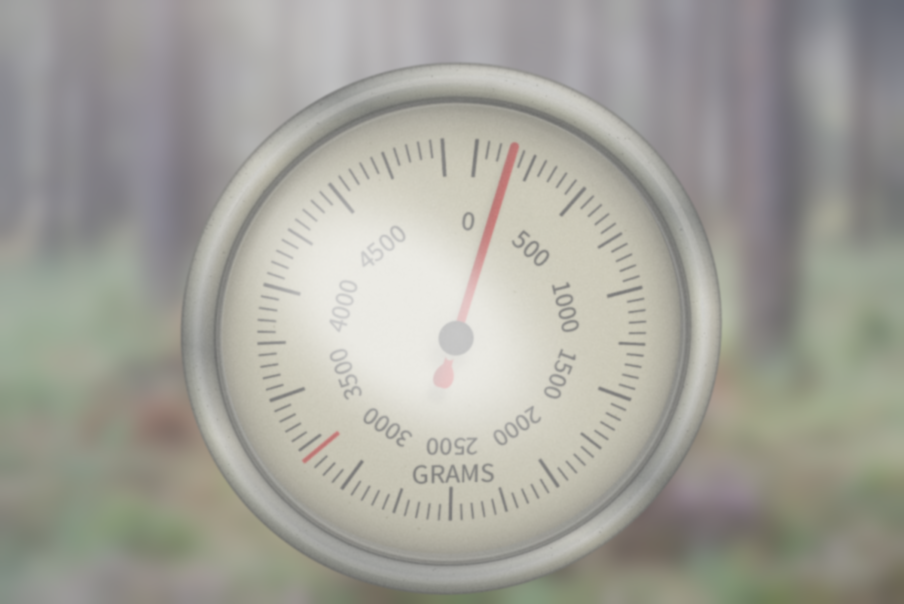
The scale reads 150g
